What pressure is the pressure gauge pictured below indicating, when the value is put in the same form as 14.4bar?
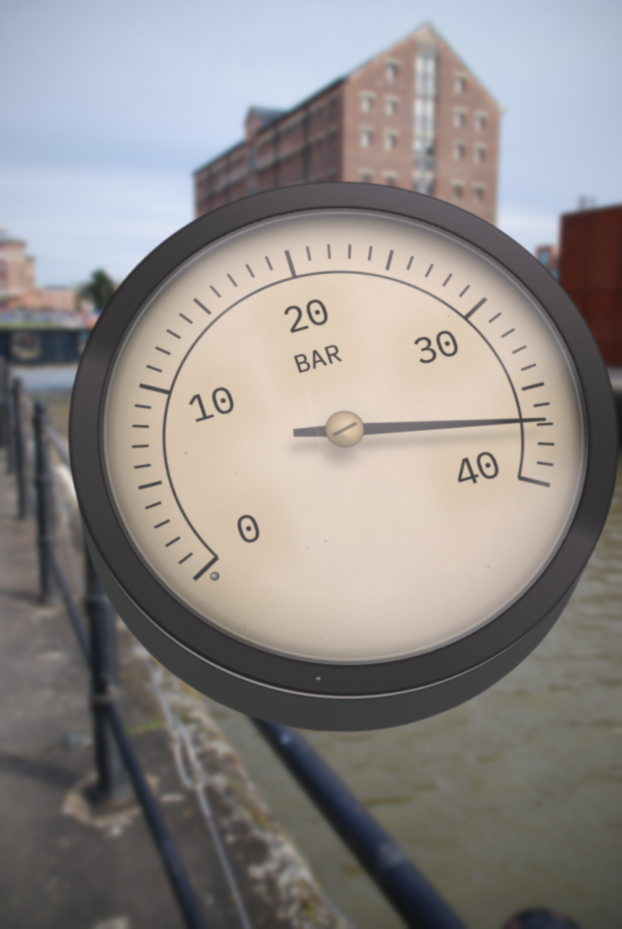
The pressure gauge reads 37bar
